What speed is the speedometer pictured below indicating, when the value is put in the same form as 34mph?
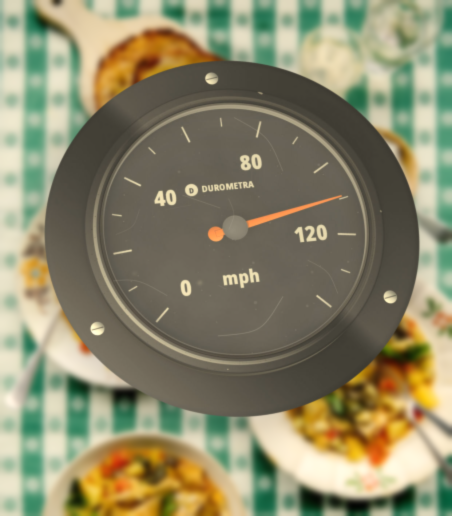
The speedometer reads 110mph
